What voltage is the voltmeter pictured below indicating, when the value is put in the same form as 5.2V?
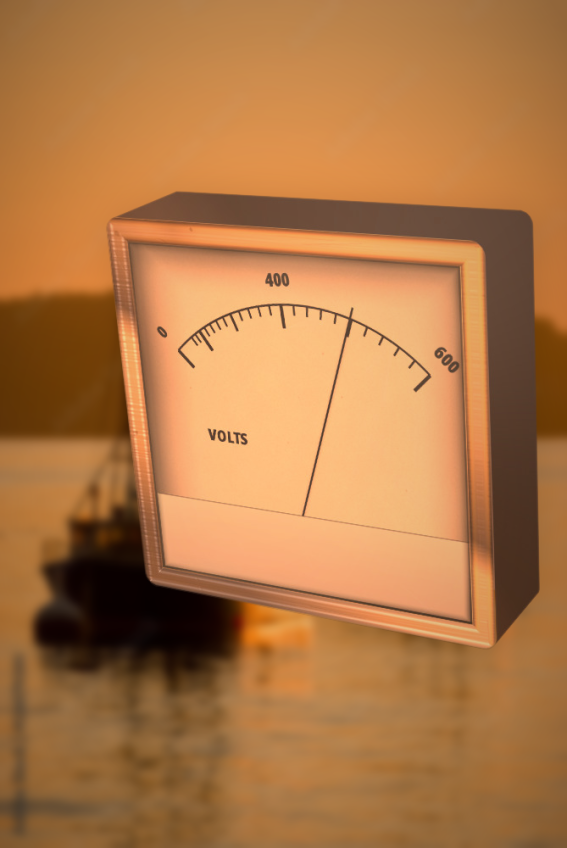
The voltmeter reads 500V
